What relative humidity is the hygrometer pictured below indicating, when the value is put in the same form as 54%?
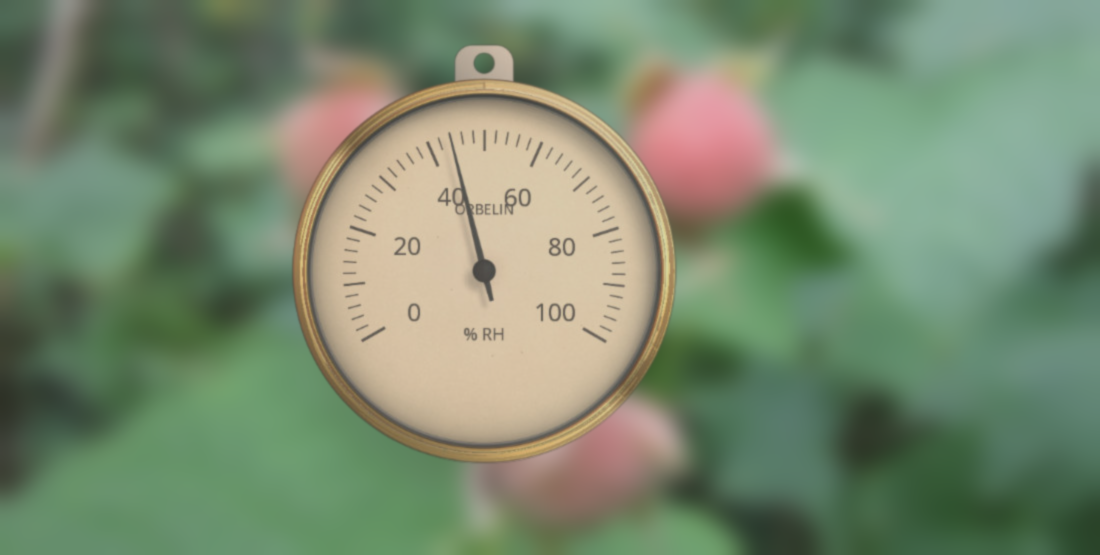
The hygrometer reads 44%
